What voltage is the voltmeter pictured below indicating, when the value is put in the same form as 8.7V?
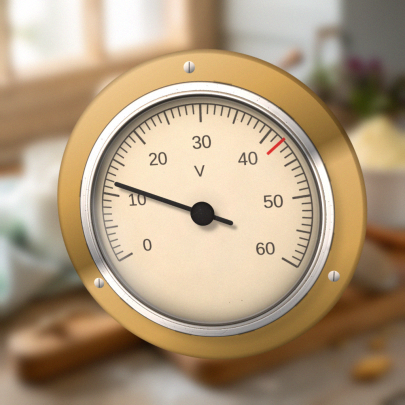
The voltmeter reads 12V
